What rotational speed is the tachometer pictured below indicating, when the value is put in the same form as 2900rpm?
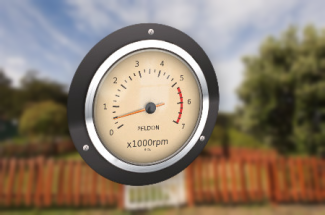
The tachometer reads 500rpm
